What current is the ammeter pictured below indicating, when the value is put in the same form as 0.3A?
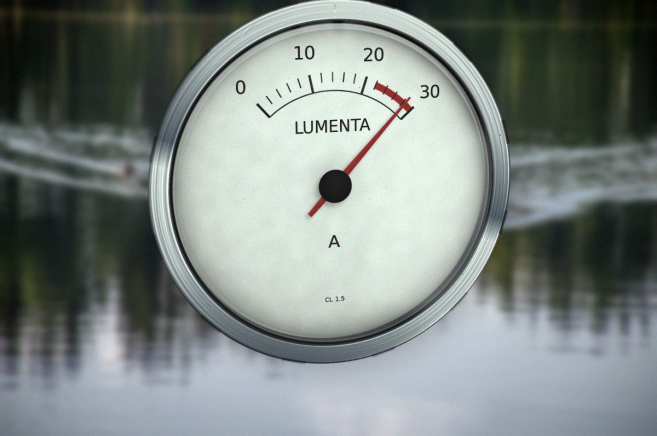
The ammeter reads 28A
